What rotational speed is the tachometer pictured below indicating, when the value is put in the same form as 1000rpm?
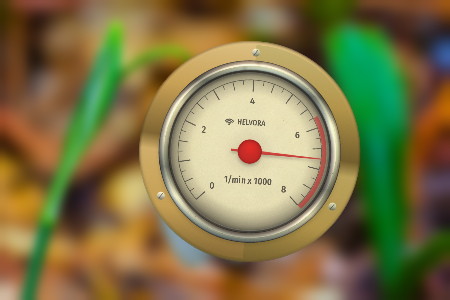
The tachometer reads 6750rpm
